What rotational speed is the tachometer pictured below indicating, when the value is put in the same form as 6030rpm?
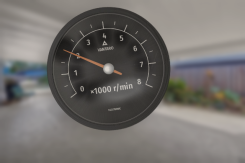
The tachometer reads 2000rpm
